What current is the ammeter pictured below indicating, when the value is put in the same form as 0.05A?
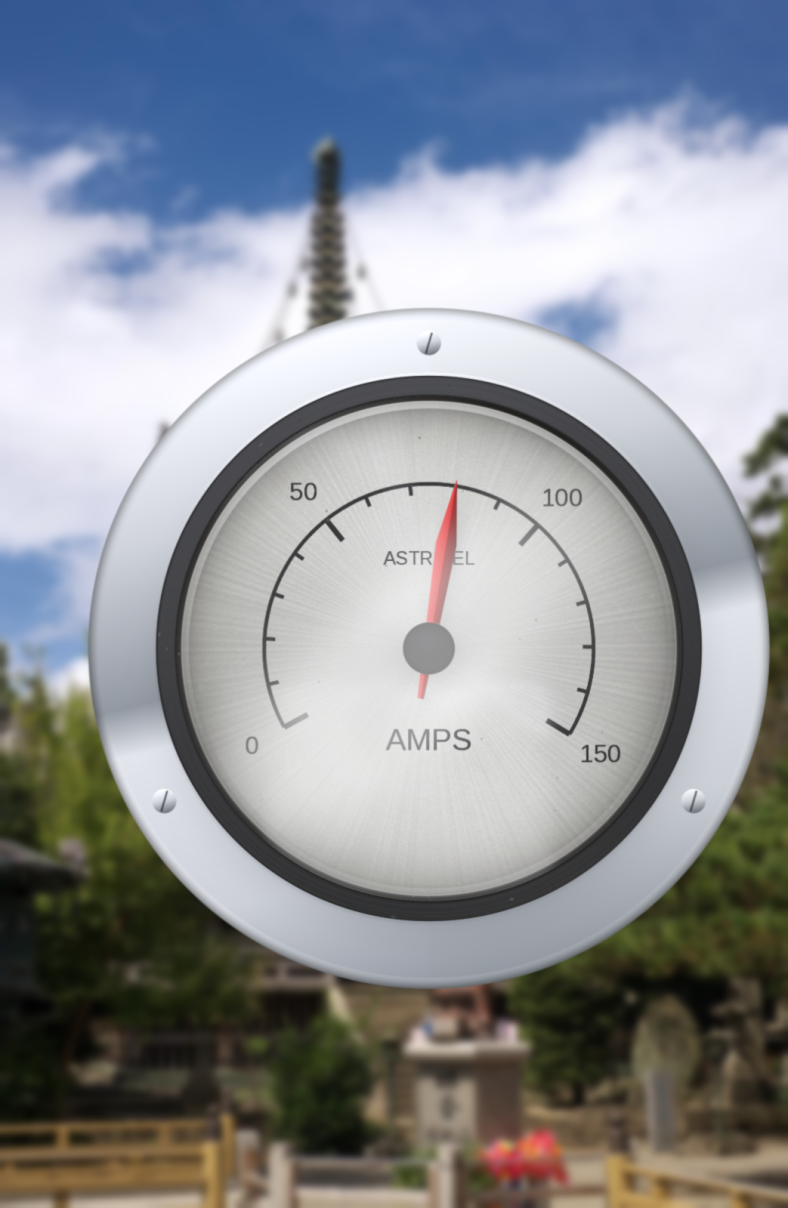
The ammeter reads 80A
